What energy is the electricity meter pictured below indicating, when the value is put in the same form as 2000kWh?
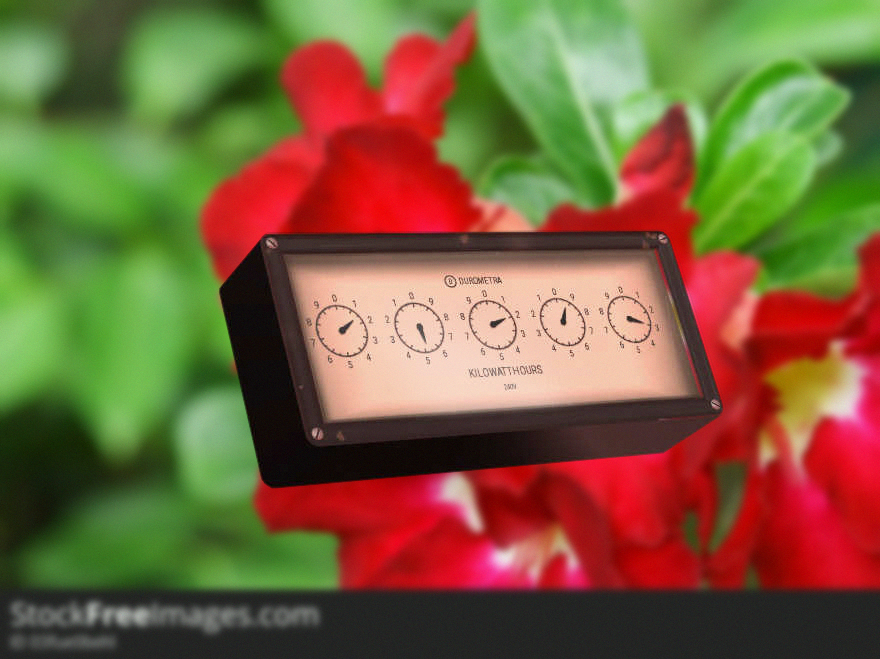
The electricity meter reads 15193kWh
